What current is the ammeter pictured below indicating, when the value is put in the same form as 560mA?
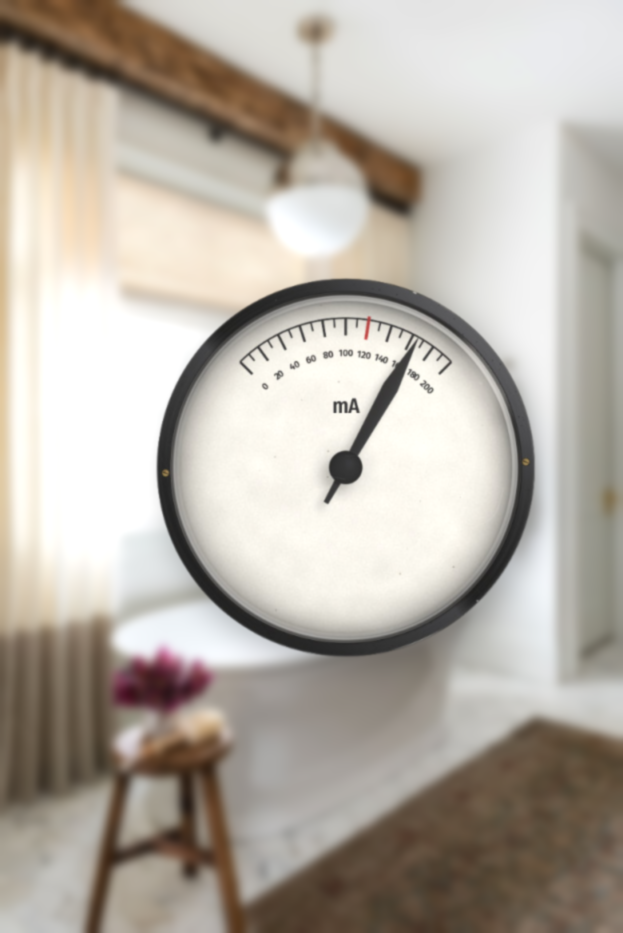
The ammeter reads 165mA
